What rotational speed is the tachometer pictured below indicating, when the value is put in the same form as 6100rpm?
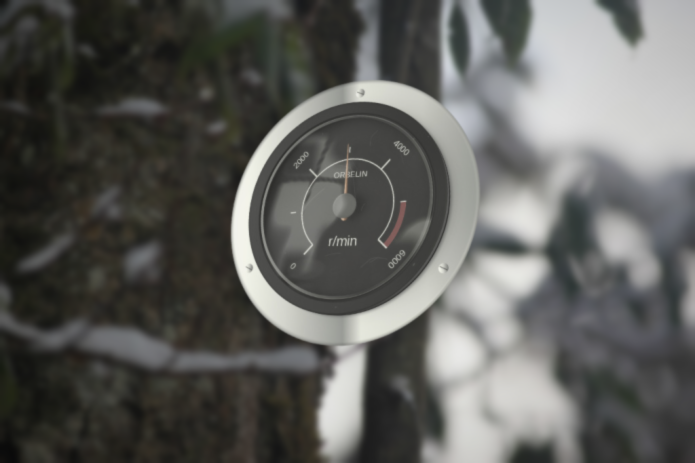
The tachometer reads 3000rpm
